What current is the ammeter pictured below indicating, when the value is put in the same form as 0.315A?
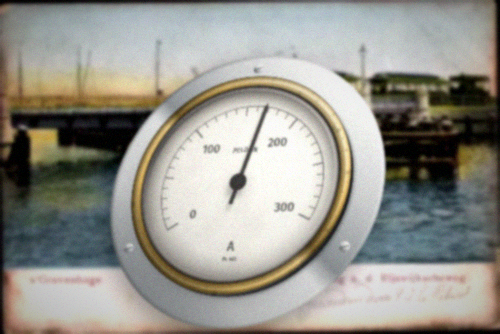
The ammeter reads 170A
